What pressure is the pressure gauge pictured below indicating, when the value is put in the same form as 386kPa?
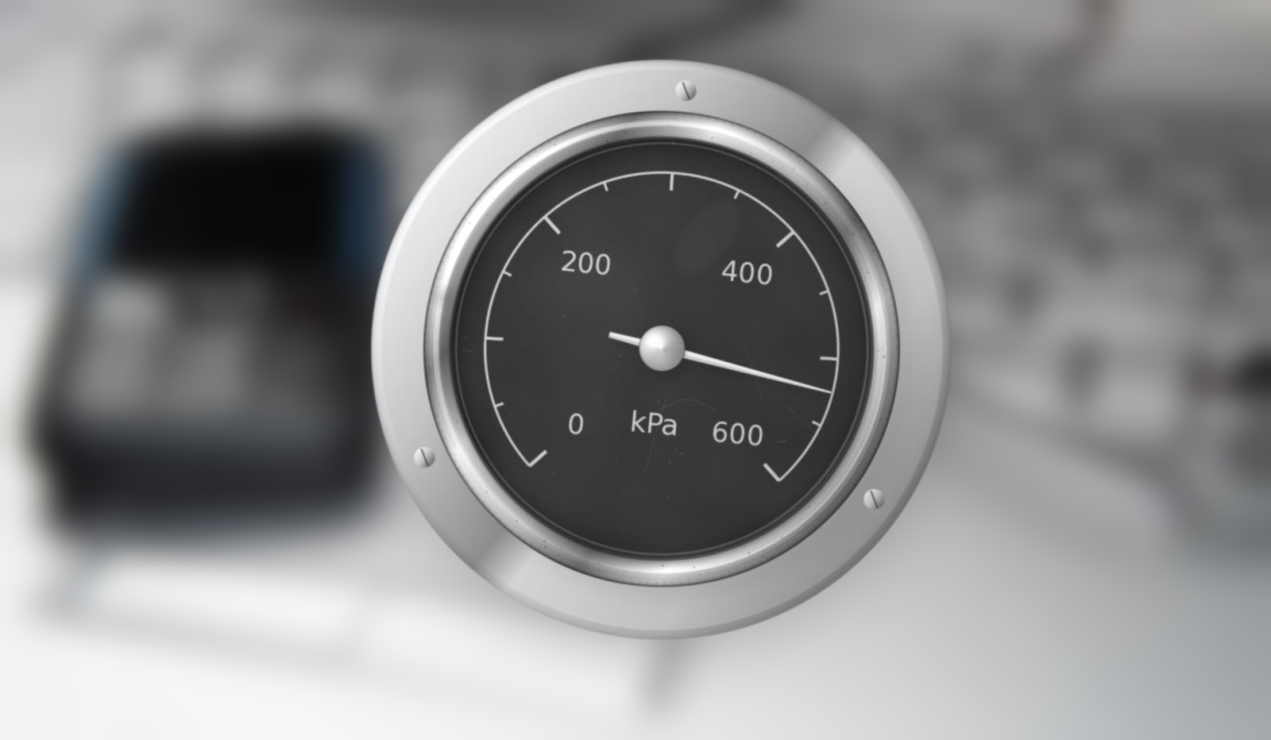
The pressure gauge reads 525kPa
